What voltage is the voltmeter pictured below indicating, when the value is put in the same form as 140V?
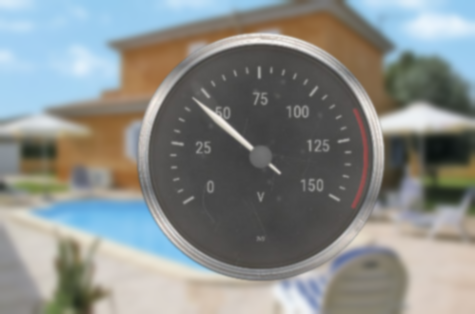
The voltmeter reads 45V
